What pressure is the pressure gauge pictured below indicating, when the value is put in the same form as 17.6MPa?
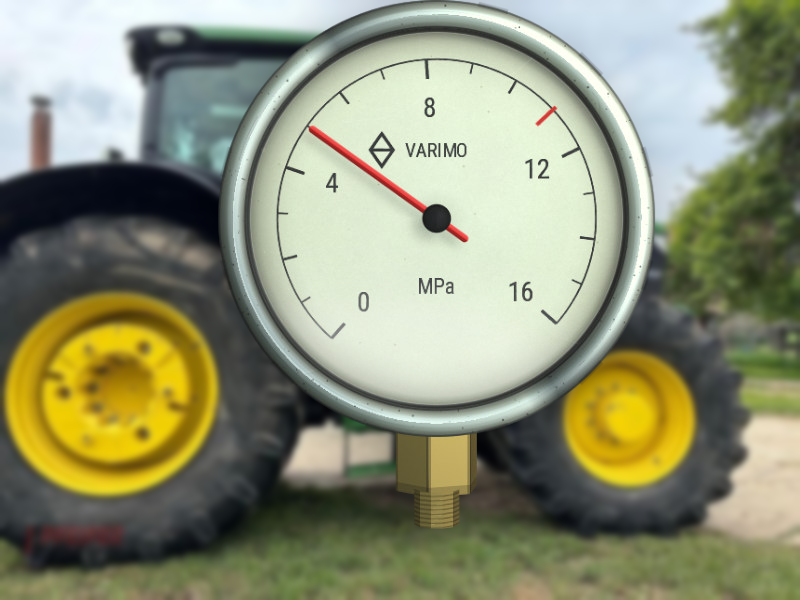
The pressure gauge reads 5MPa
